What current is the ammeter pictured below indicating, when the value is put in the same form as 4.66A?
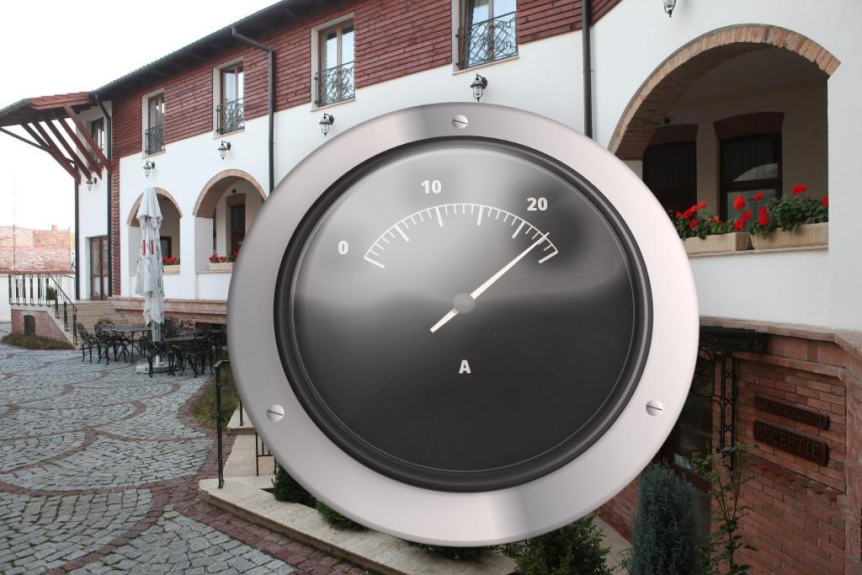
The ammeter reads 23A
